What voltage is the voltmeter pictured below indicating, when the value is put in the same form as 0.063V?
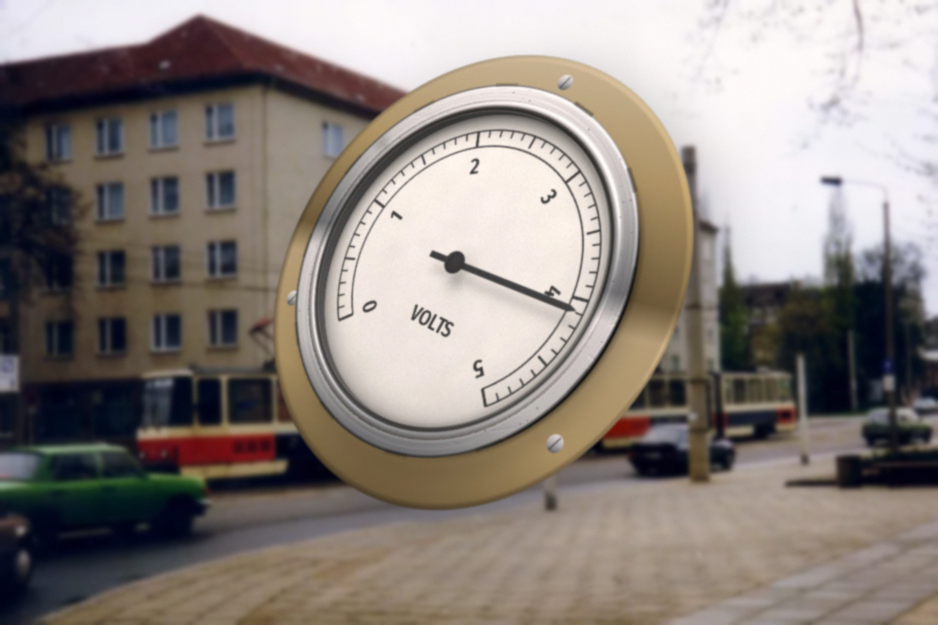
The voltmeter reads 4.1V
